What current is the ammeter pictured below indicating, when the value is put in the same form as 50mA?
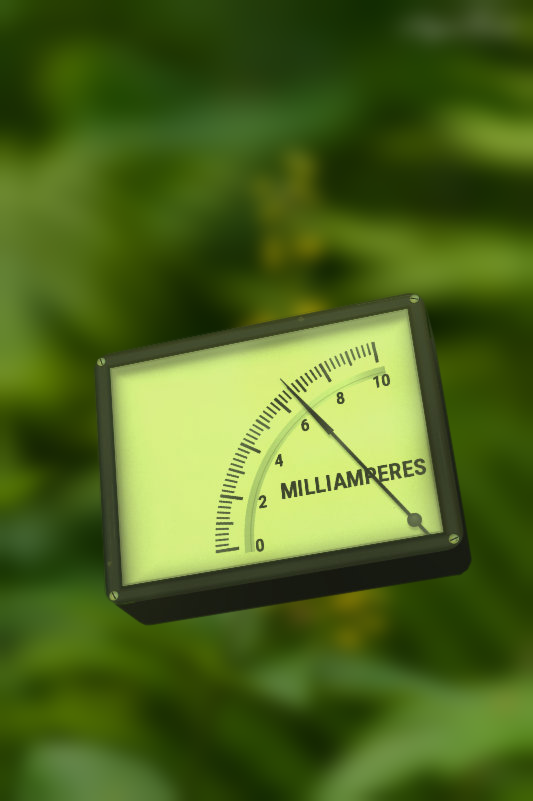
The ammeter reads 6.6mA
